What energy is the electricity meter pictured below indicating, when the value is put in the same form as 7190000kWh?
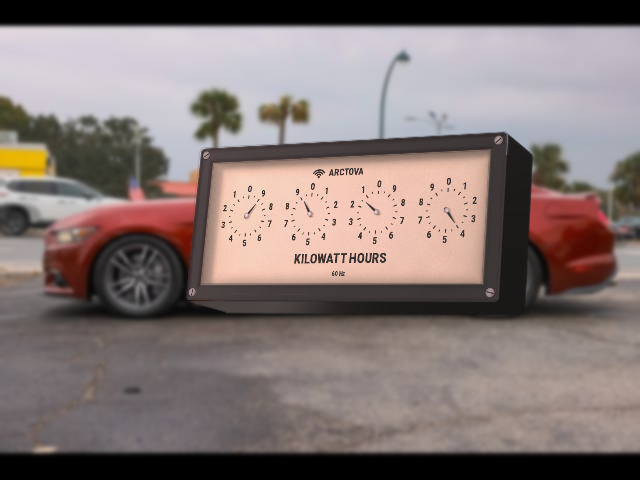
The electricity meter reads 8914kWh
